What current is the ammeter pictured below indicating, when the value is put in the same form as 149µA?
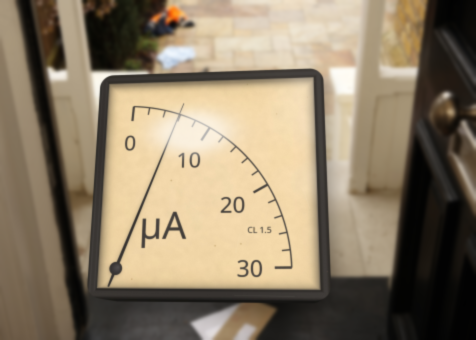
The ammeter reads 6µA
